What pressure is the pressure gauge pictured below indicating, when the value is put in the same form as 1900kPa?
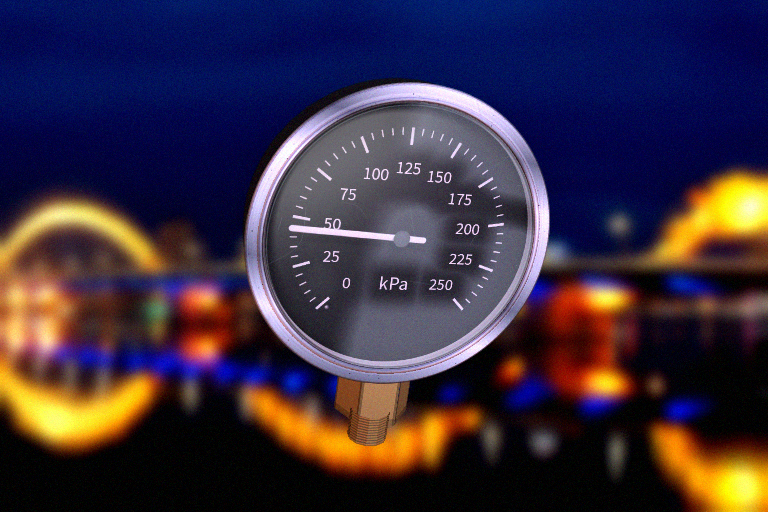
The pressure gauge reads 45kPa
